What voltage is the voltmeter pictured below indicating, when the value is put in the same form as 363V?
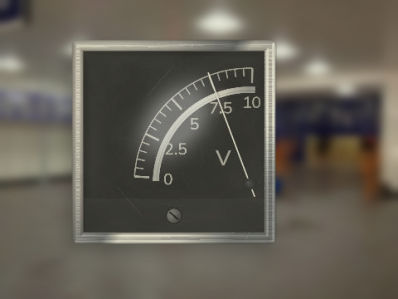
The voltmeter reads 7.5V
